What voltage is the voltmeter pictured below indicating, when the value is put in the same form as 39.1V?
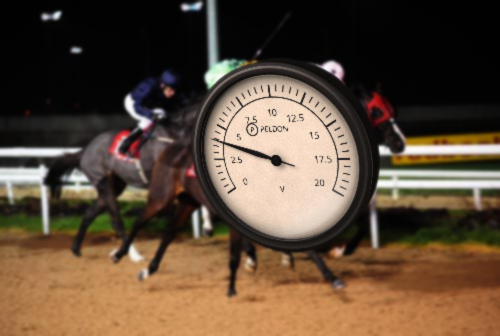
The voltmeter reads 4V
